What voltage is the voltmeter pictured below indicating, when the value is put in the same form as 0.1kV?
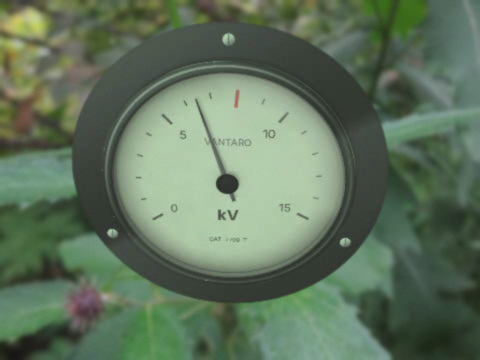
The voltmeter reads 6.5kV
